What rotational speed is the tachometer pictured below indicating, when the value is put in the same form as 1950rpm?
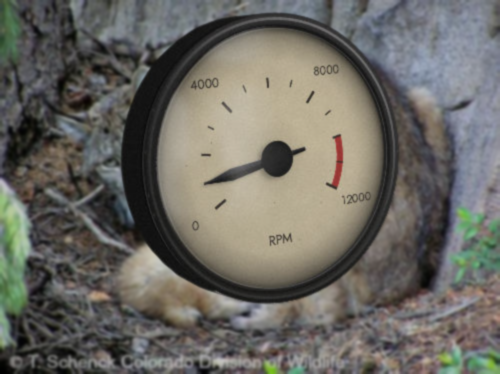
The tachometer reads 1000rpm
